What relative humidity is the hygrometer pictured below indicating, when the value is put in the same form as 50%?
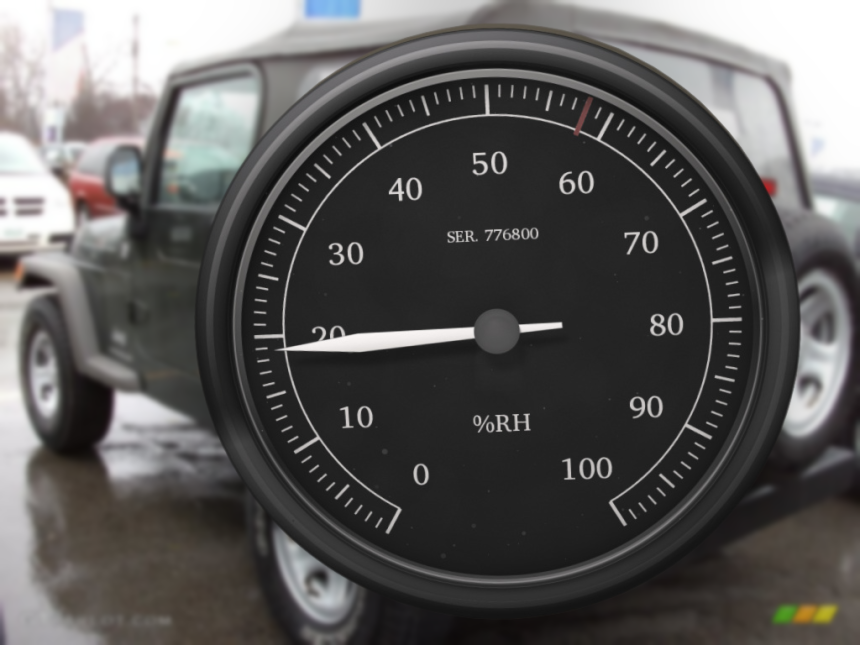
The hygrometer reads 19%
